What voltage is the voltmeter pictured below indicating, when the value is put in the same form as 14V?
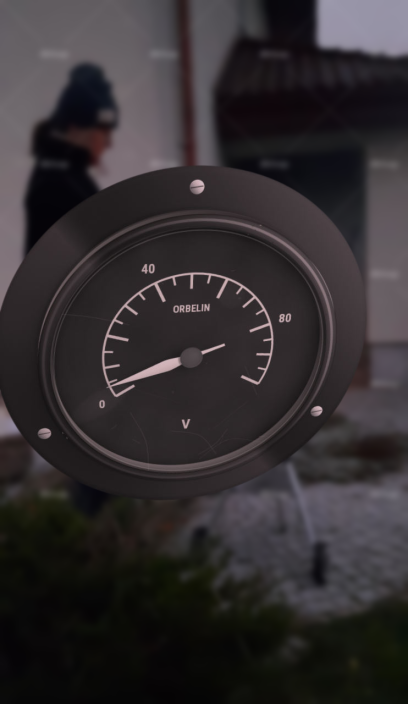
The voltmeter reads 5V
